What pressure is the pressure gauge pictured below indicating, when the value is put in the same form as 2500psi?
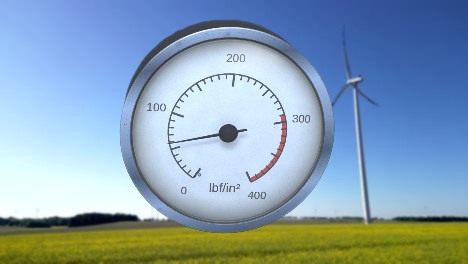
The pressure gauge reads 60psi
